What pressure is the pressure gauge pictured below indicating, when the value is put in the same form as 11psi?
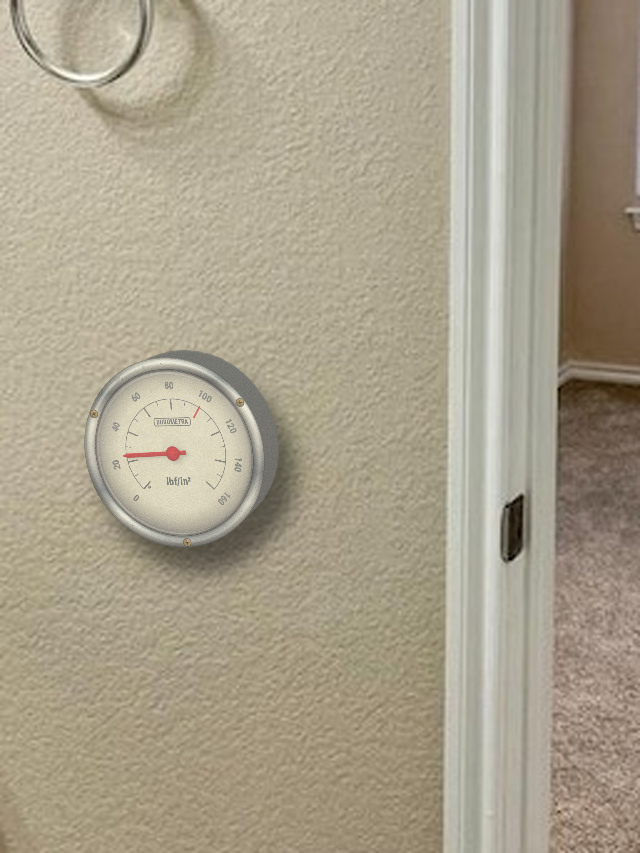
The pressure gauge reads 25psi
